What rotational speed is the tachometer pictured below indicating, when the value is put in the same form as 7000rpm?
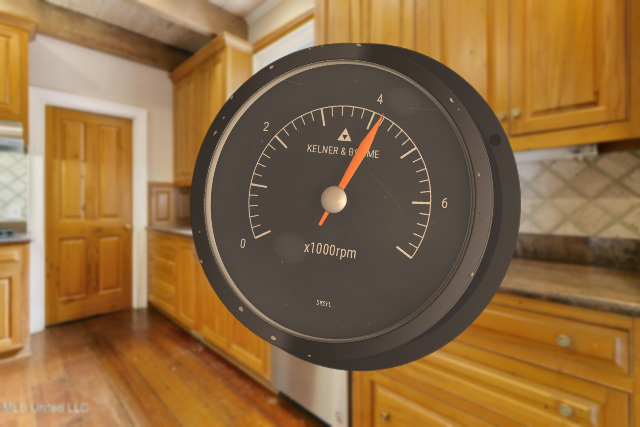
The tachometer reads 4200rpm
